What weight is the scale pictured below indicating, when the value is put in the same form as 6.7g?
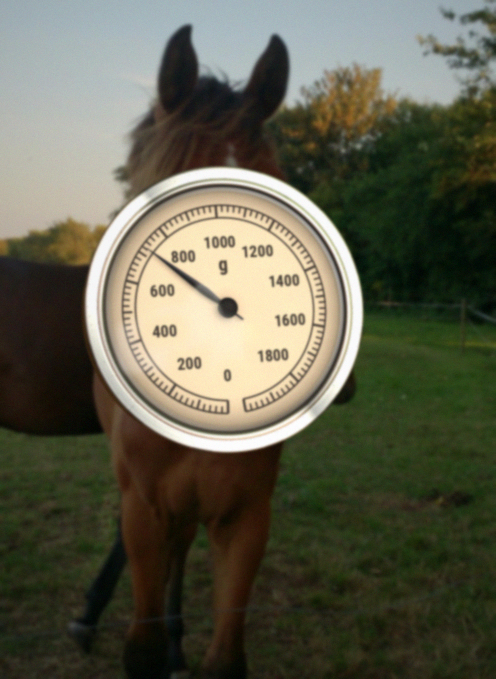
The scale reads 720g
